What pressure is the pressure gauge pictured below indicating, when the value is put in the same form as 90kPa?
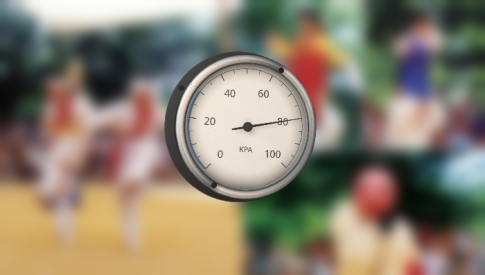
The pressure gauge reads 80kPa
